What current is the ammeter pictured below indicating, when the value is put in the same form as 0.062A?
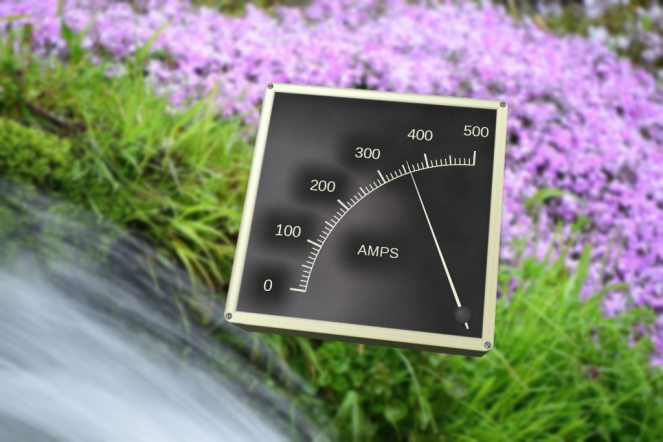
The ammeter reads 360A
